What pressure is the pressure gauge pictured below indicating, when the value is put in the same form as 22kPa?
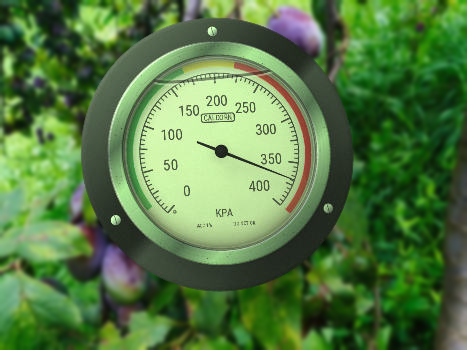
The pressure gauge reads 370kPa
